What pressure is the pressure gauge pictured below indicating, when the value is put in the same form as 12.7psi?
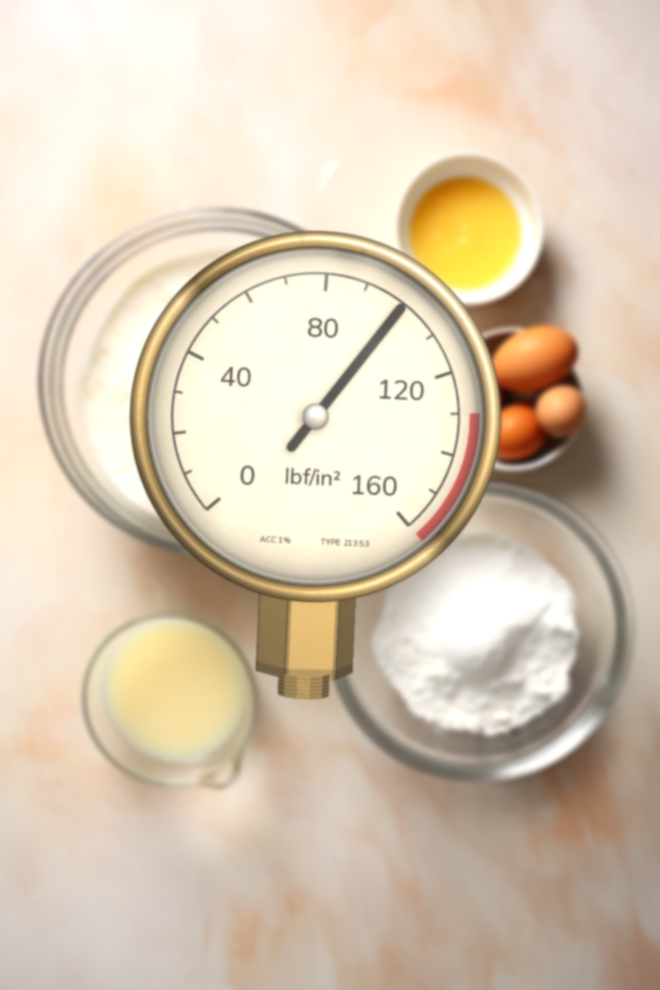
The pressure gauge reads 100psi
